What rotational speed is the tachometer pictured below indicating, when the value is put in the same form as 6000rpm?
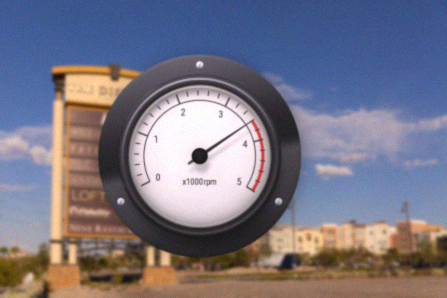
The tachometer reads 3600rpm
